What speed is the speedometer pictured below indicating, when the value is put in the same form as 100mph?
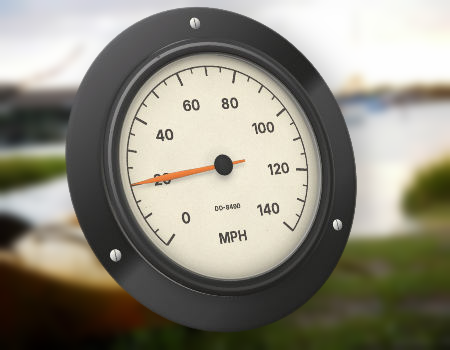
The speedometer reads 20mph
